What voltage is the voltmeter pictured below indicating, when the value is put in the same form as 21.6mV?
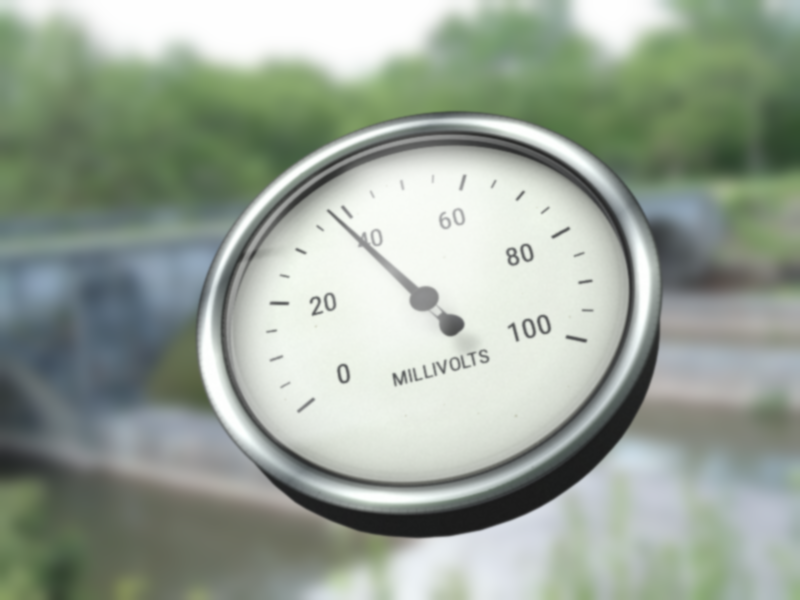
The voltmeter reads 37.5mV
